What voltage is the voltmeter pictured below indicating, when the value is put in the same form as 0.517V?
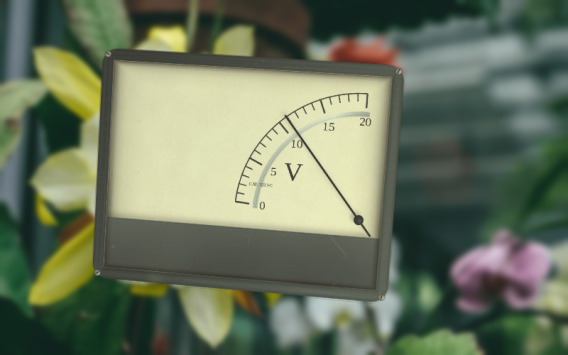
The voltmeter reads 11V
